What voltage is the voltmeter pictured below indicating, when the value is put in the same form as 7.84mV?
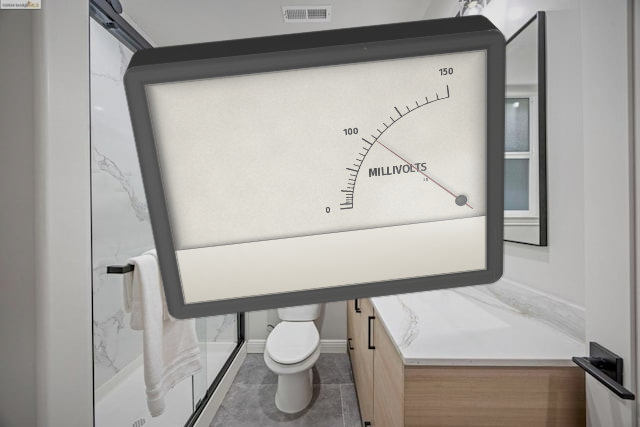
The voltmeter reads 105mV
